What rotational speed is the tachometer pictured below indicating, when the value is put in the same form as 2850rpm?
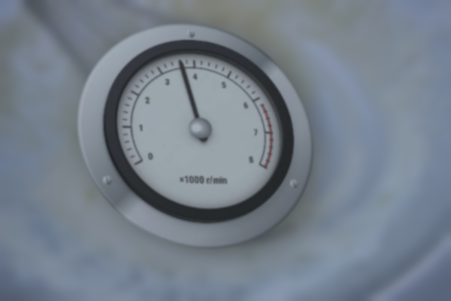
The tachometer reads 3600rpm
